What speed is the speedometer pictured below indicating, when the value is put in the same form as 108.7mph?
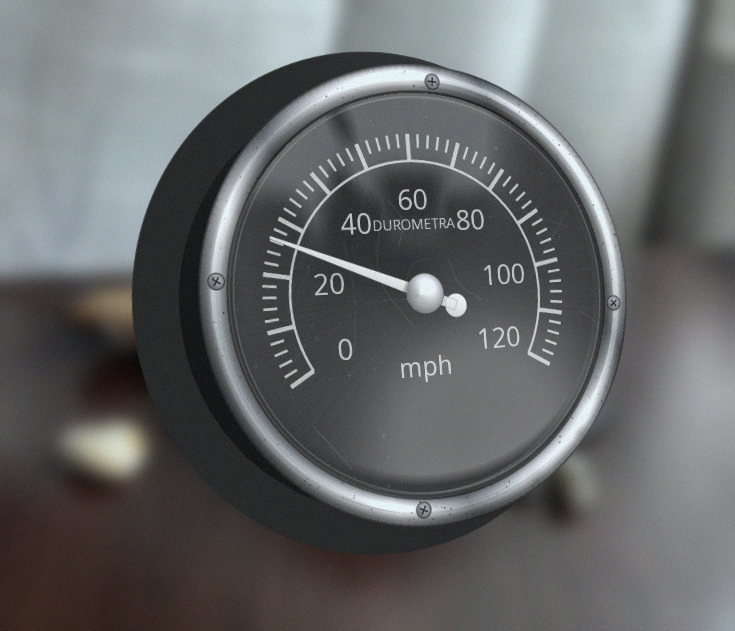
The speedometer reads 26mph
